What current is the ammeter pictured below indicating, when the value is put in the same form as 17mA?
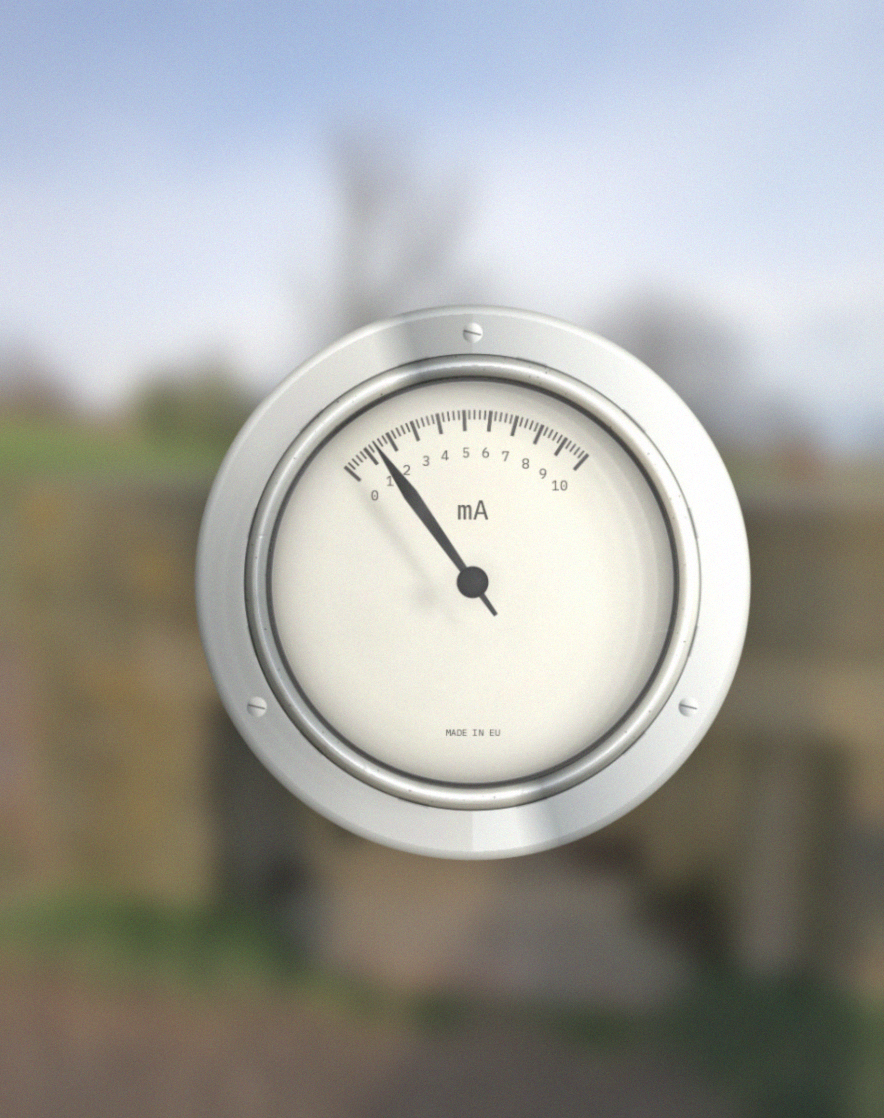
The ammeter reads 1.4mA
